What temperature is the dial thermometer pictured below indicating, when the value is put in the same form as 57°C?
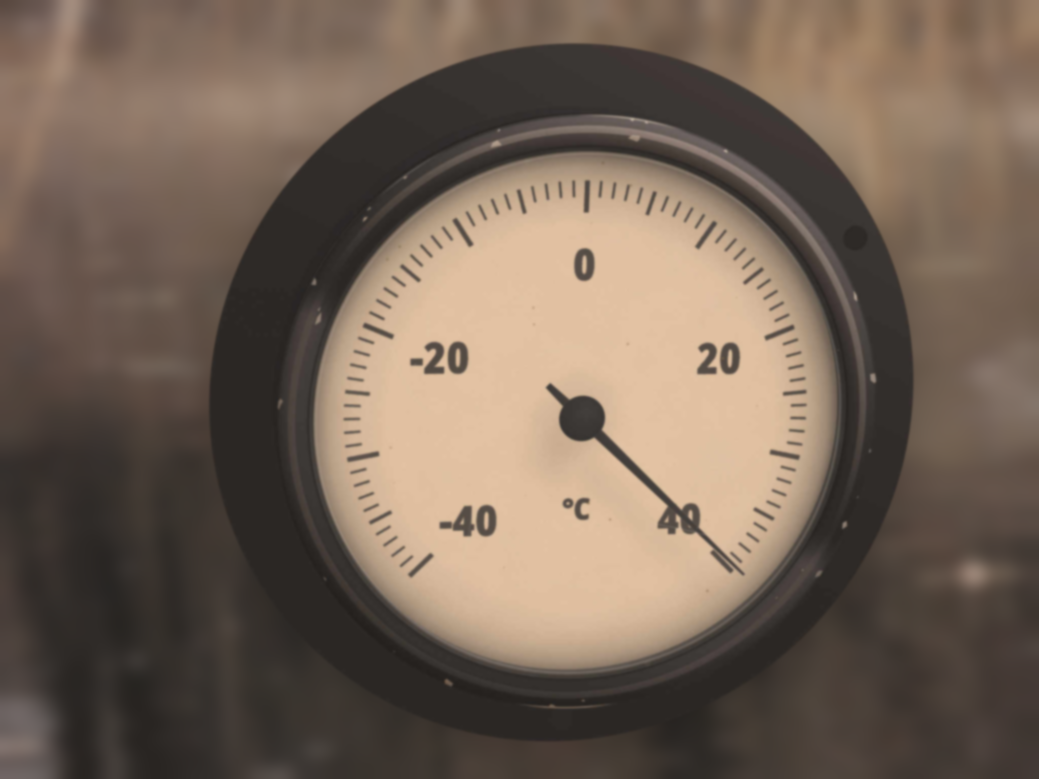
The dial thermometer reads 39.5°C
